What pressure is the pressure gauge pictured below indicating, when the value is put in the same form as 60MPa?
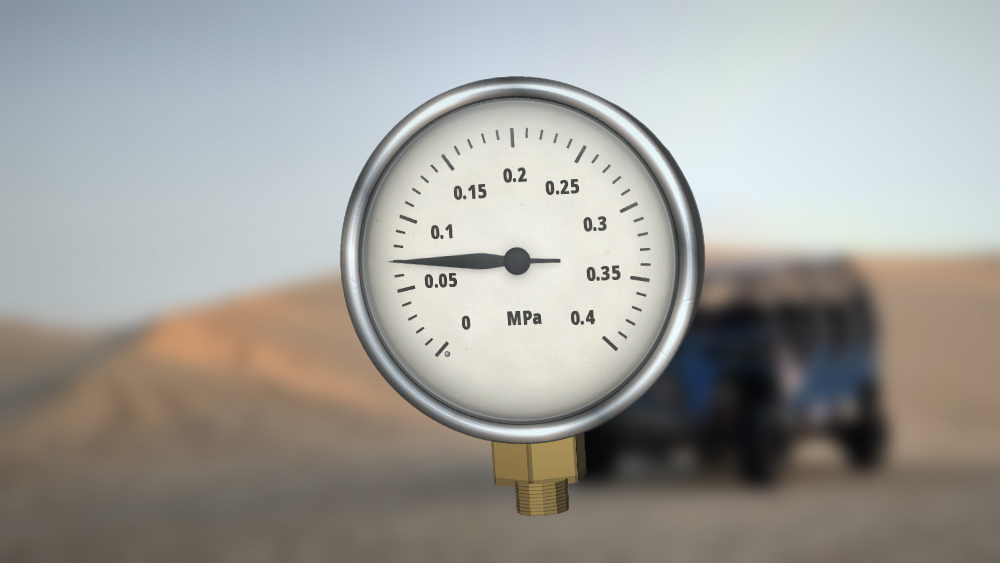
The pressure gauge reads 0.07MPa
